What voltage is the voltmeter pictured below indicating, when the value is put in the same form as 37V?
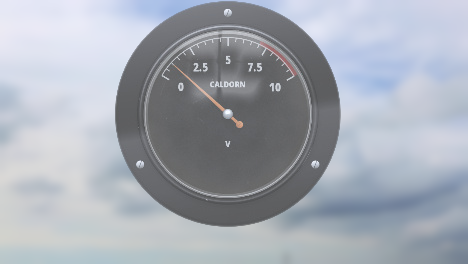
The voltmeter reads 1V
